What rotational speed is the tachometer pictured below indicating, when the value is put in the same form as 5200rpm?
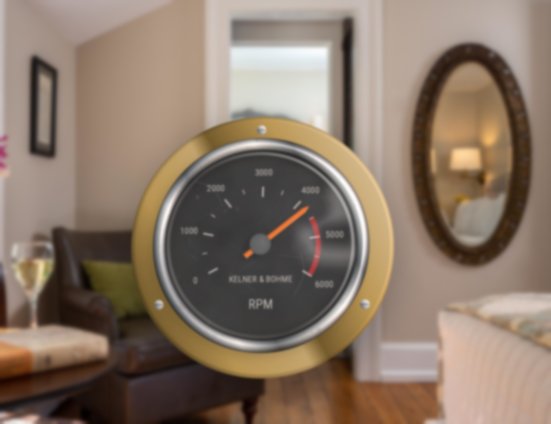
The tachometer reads 4250rpm
